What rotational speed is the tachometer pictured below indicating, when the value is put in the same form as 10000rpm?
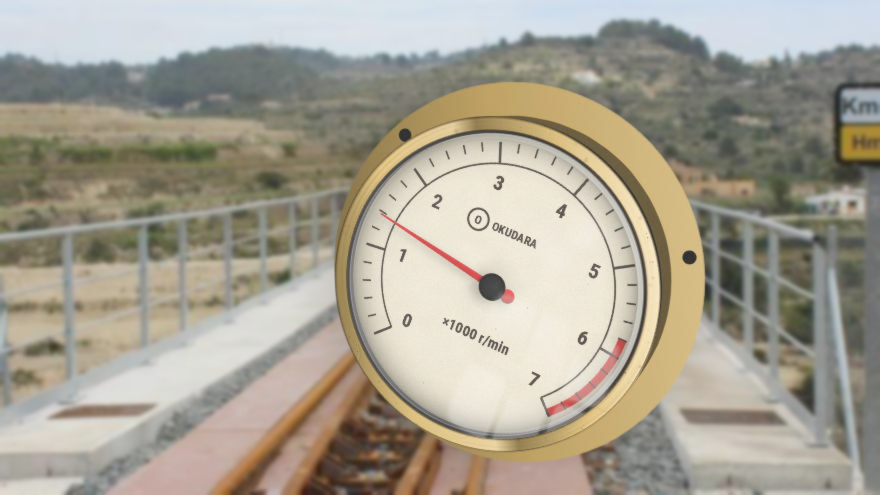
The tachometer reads 1400rpm
